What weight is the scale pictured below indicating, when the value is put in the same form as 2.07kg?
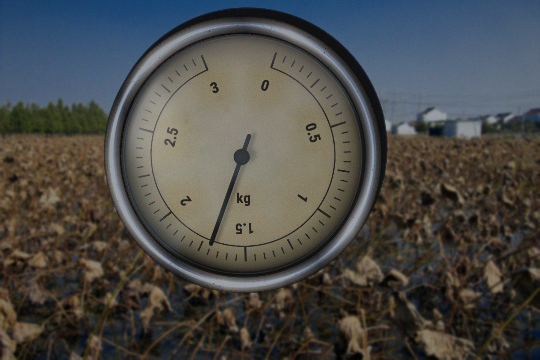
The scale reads 1.7kg
